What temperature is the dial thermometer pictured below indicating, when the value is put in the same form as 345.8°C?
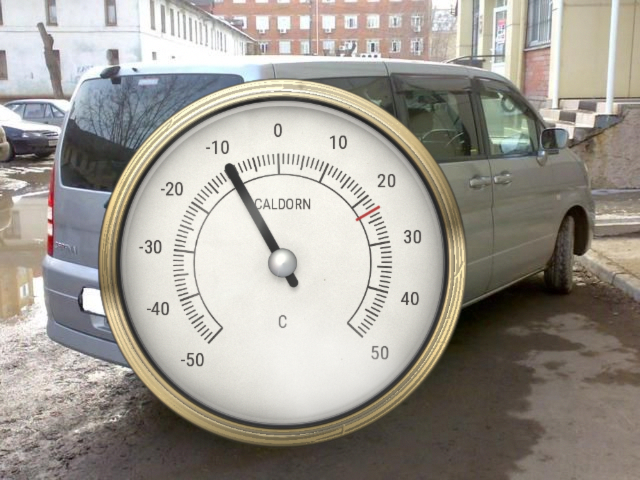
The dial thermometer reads -10°C
